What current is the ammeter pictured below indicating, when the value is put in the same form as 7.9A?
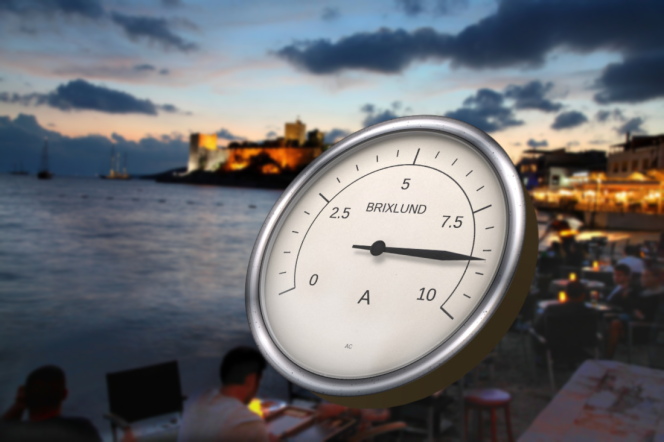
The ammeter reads 8.75A
